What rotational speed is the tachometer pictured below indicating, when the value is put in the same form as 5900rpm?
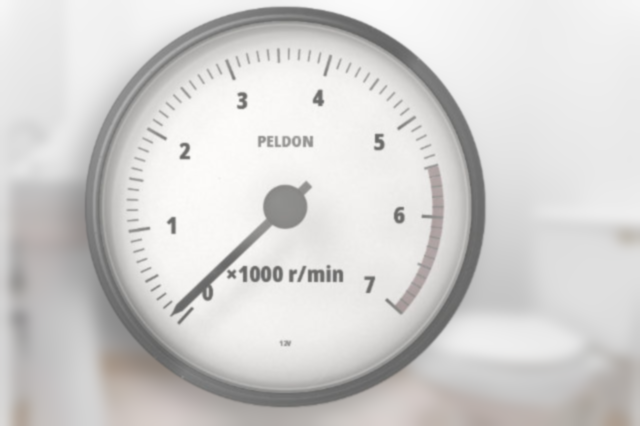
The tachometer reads 100rpm
